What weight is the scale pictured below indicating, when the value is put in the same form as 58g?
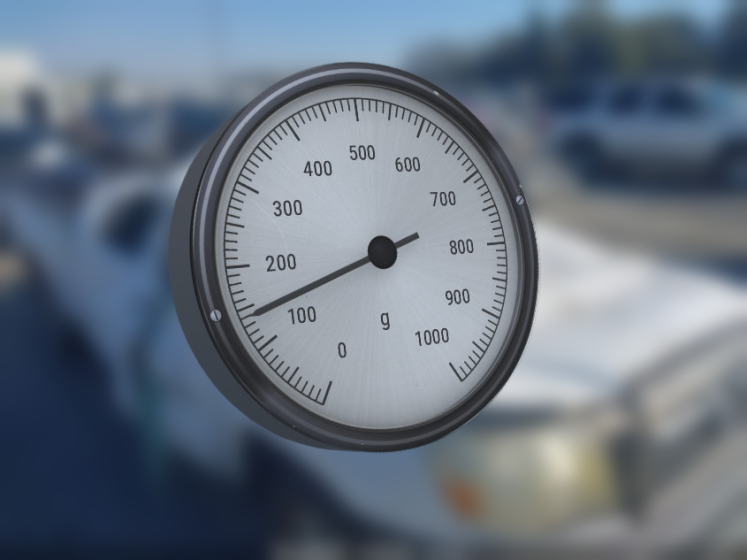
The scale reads 140g
